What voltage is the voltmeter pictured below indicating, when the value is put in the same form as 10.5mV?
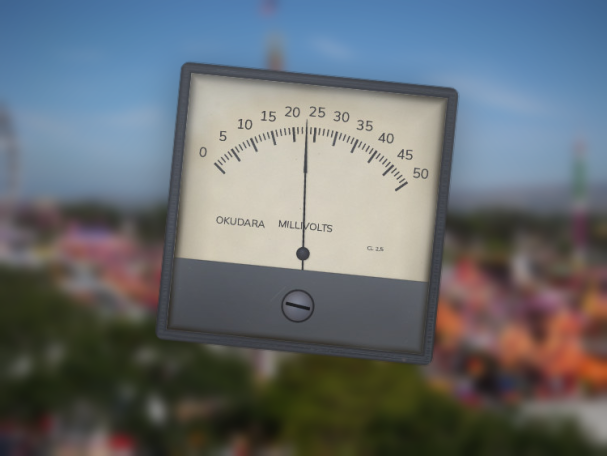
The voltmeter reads 23mV
